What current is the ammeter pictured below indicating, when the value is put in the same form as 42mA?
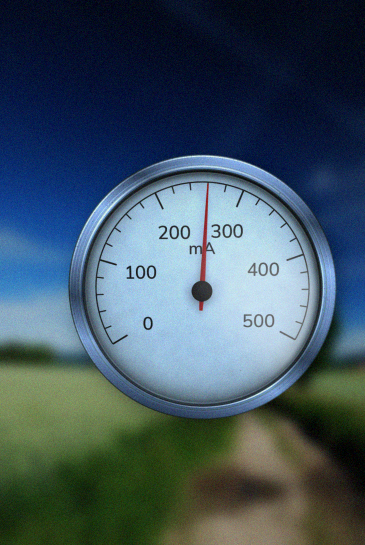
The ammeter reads 260mA
